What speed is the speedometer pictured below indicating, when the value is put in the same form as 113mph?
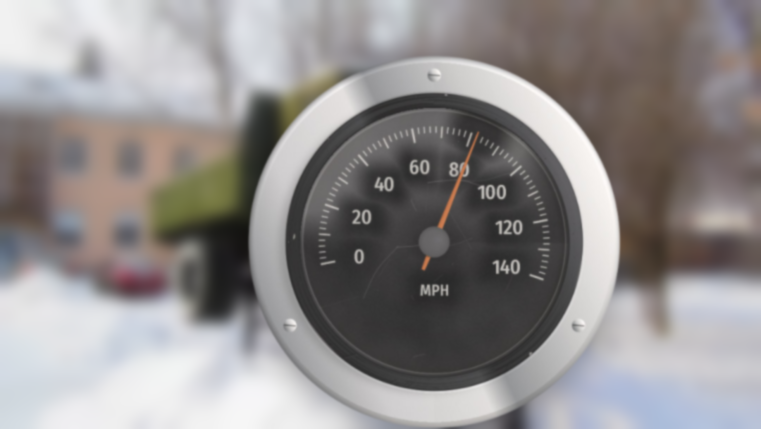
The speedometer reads 82mph
